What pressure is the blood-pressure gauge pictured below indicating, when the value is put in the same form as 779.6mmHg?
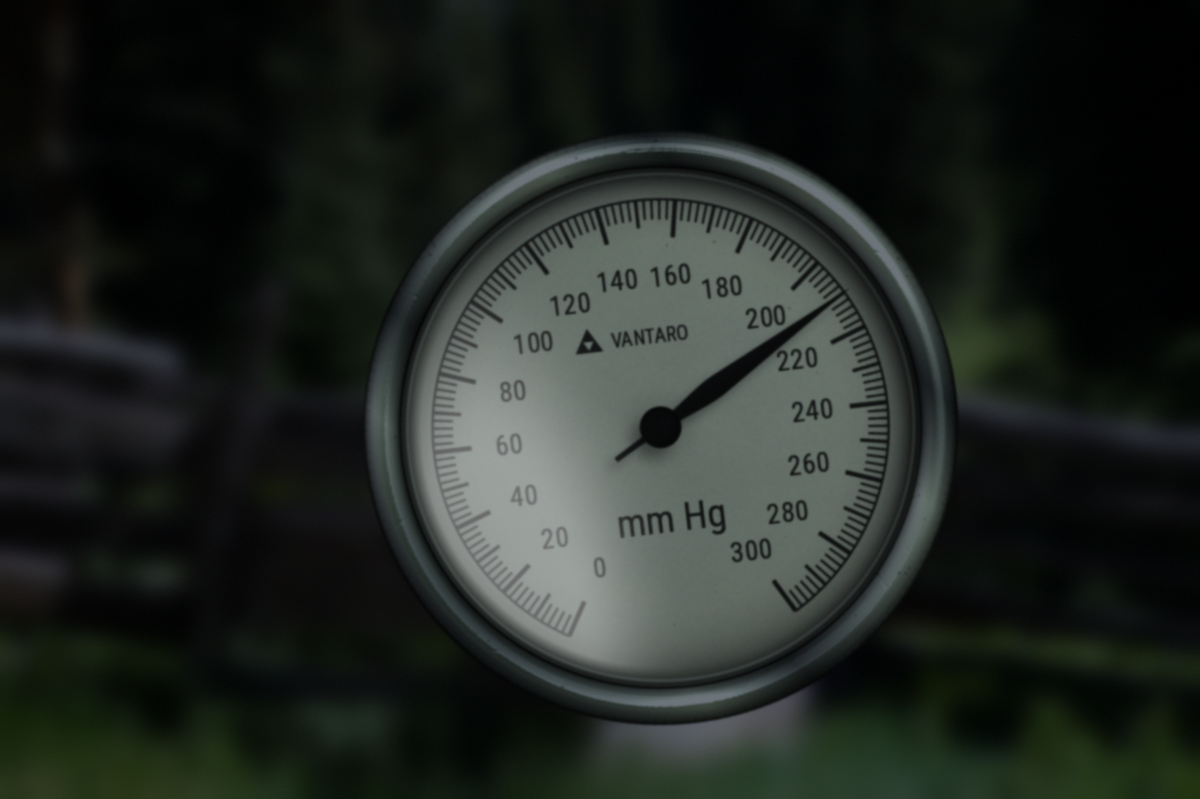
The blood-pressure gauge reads 210mmHg
